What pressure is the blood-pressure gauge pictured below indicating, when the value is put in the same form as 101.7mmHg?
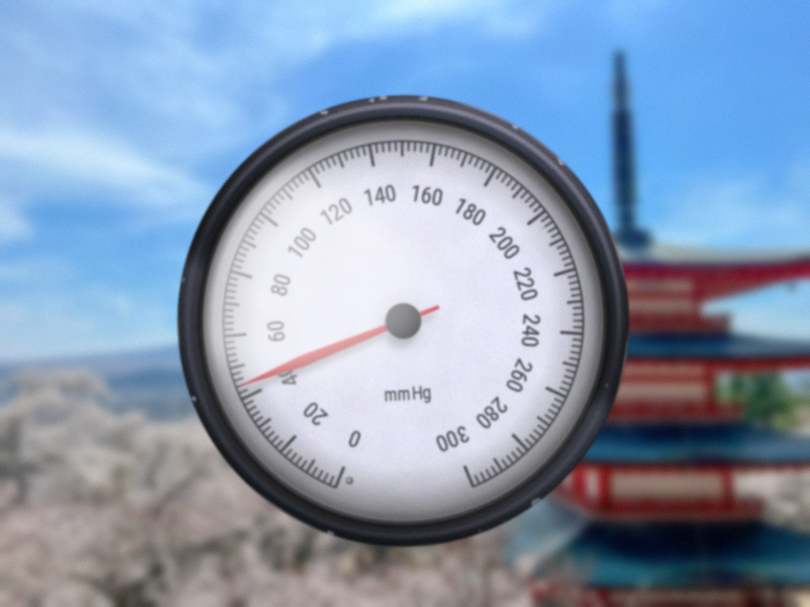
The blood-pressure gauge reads 44mmHg
